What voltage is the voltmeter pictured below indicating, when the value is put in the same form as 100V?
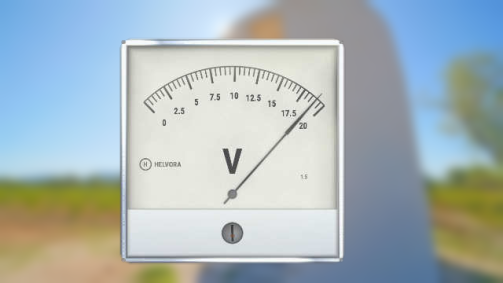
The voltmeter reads 19V
